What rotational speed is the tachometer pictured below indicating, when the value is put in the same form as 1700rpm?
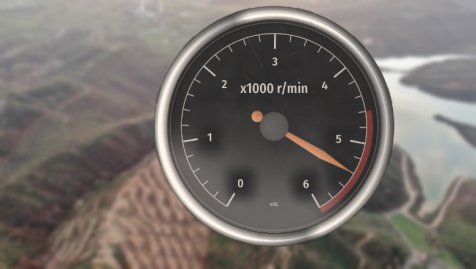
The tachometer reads 5400rpm
